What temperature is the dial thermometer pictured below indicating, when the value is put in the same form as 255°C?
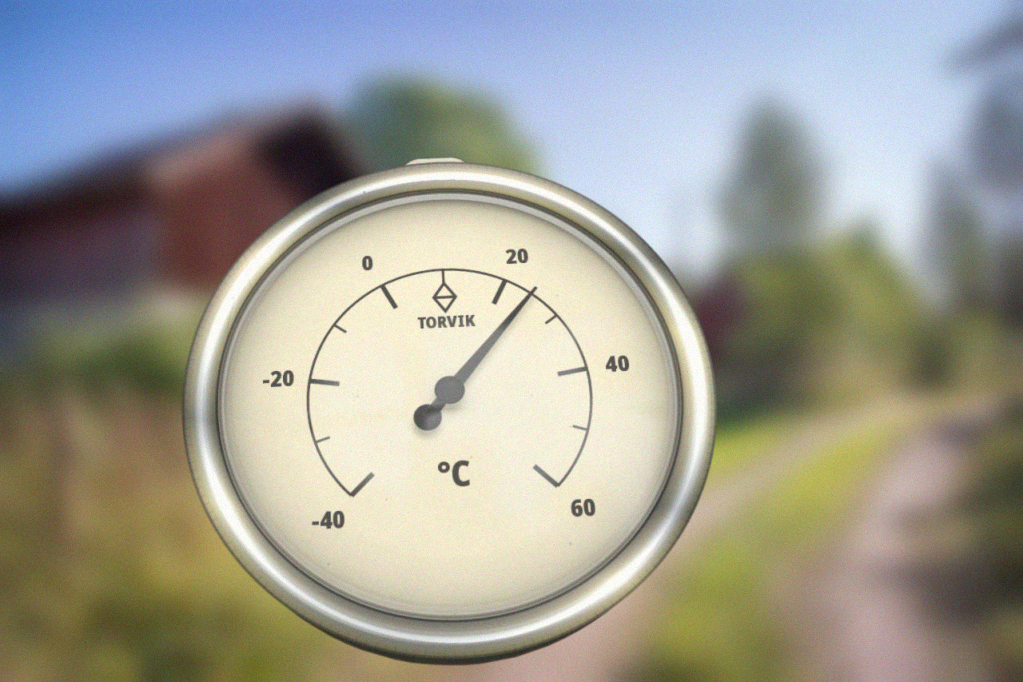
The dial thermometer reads 25°C
